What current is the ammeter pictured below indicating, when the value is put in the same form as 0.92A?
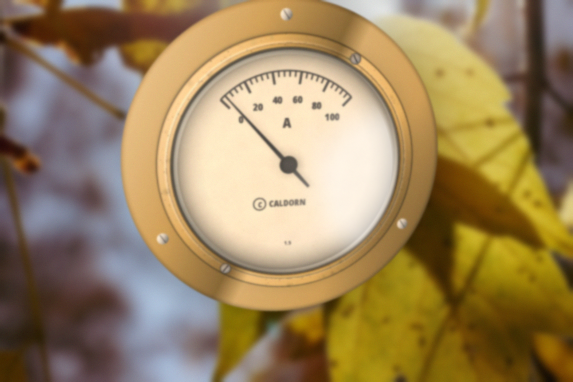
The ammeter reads 4A
